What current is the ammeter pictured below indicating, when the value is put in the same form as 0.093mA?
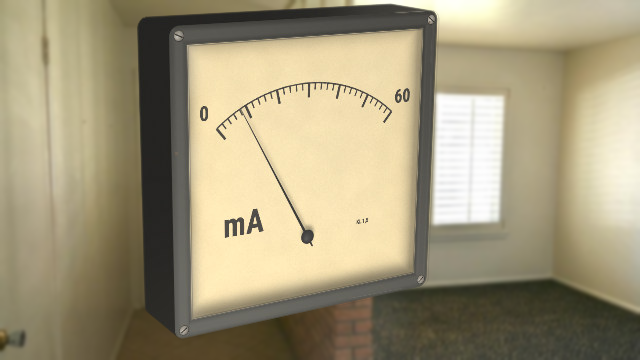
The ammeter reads 8mA
